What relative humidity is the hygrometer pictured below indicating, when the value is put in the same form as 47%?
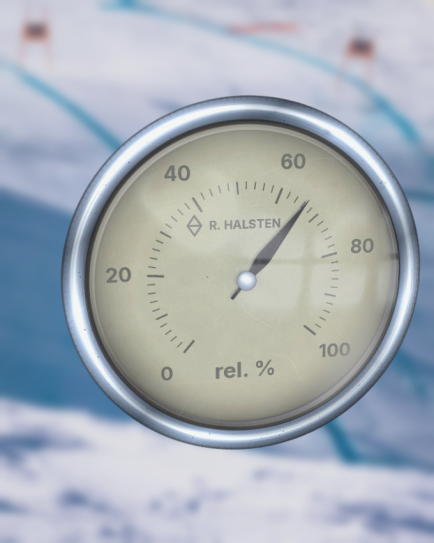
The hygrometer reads 66%
